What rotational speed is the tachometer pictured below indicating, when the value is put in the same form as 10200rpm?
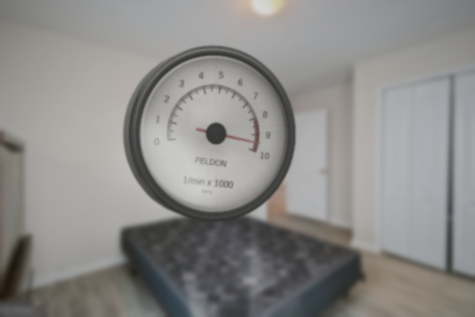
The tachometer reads 9500rpm
